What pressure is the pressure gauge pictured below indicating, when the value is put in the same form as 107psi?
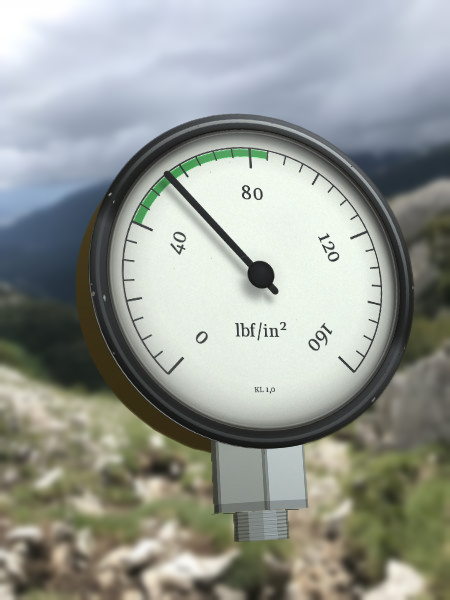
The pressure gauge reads 55psi
